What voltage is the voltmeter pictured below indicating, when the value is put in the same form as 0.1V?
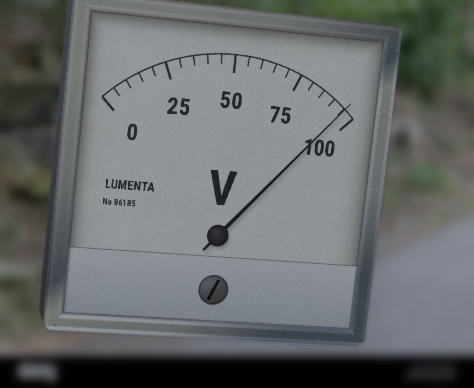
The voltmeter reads 95V
